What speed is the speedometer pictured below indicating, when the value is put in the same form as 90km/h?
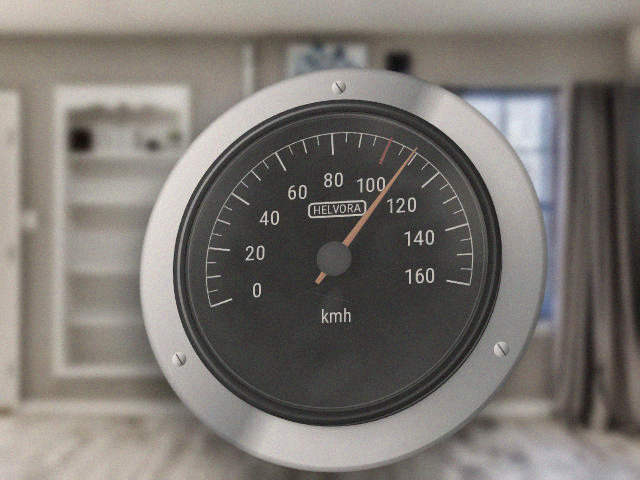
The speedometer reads 110km/h
